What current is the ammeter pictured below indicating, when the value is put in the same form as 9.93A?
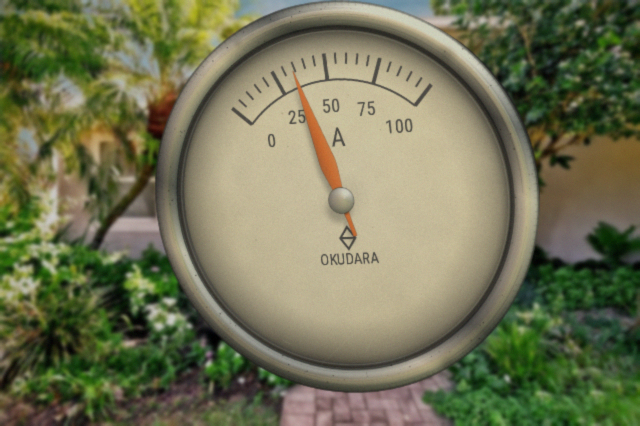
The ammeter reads 35A
